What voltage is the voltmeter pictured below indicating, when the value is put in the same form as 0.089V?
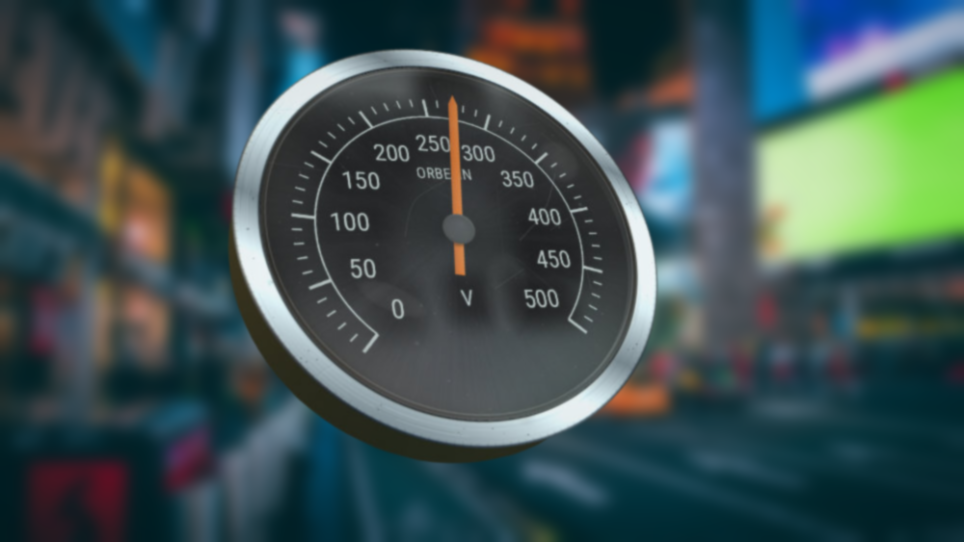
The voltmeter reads 270V
